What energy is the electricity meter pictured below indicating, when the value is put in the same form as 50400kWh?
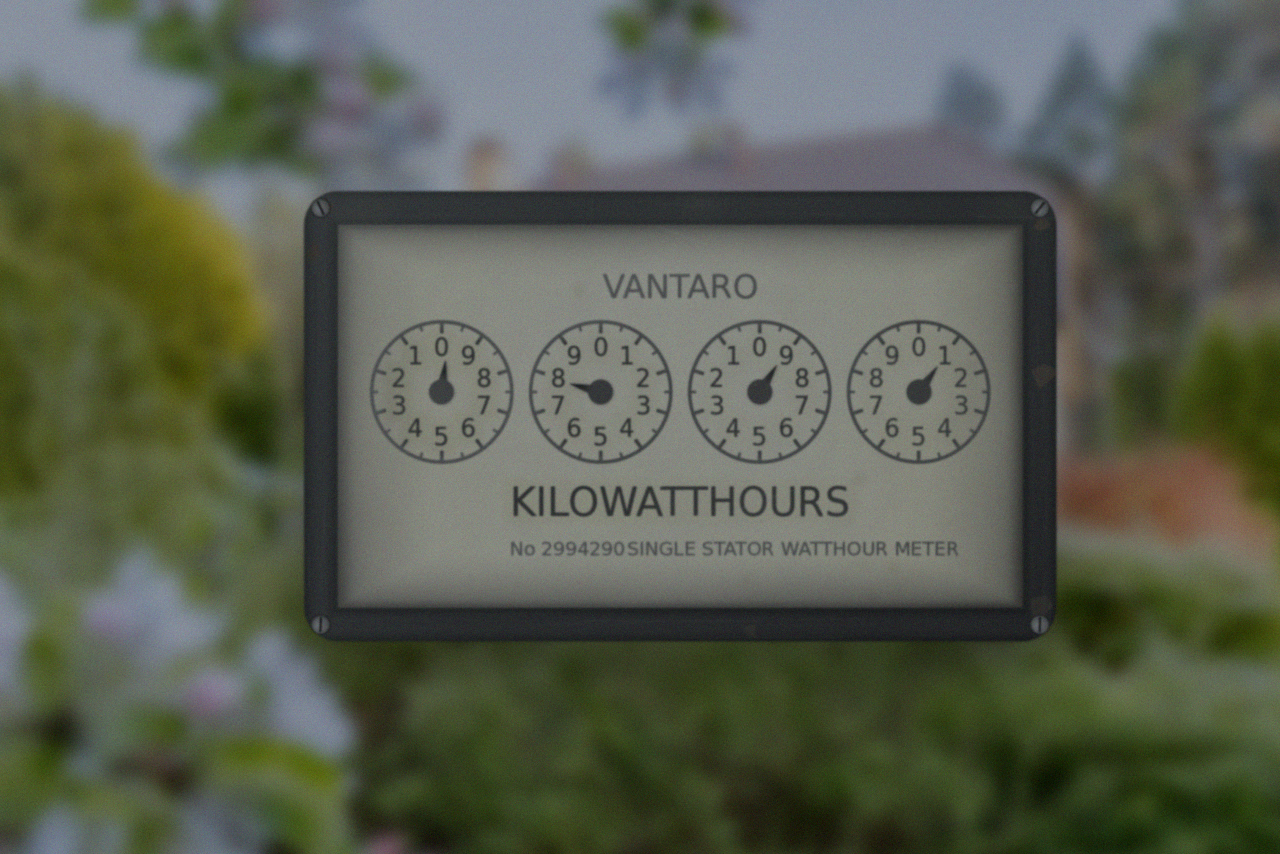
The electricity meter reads 9791kWh
